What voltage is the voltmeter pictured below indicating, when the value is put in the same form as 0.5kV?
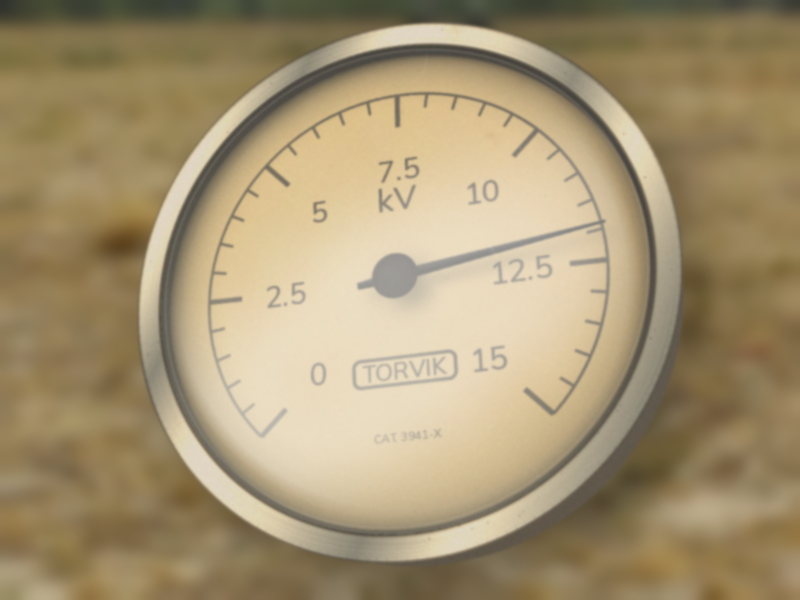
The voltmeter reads 12kV
